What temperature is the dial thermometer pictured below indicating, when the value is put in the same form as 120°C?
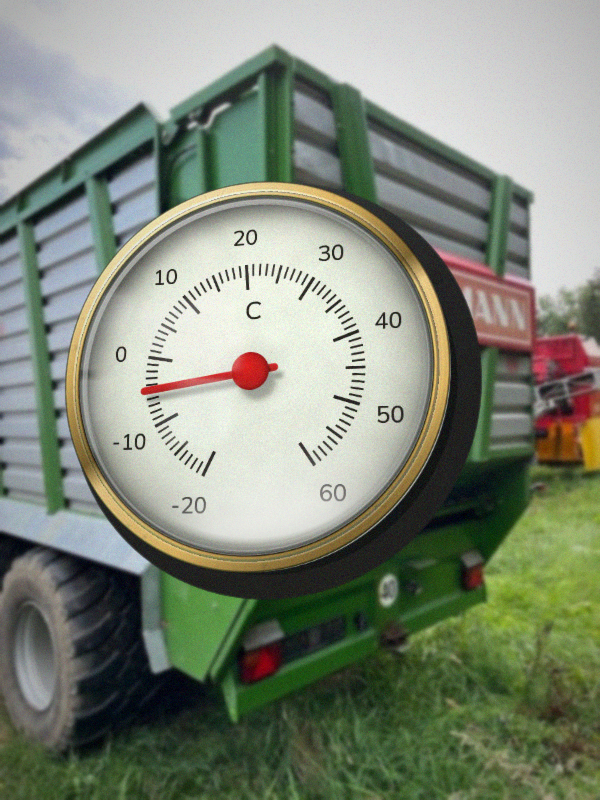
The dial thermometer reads -5°C
